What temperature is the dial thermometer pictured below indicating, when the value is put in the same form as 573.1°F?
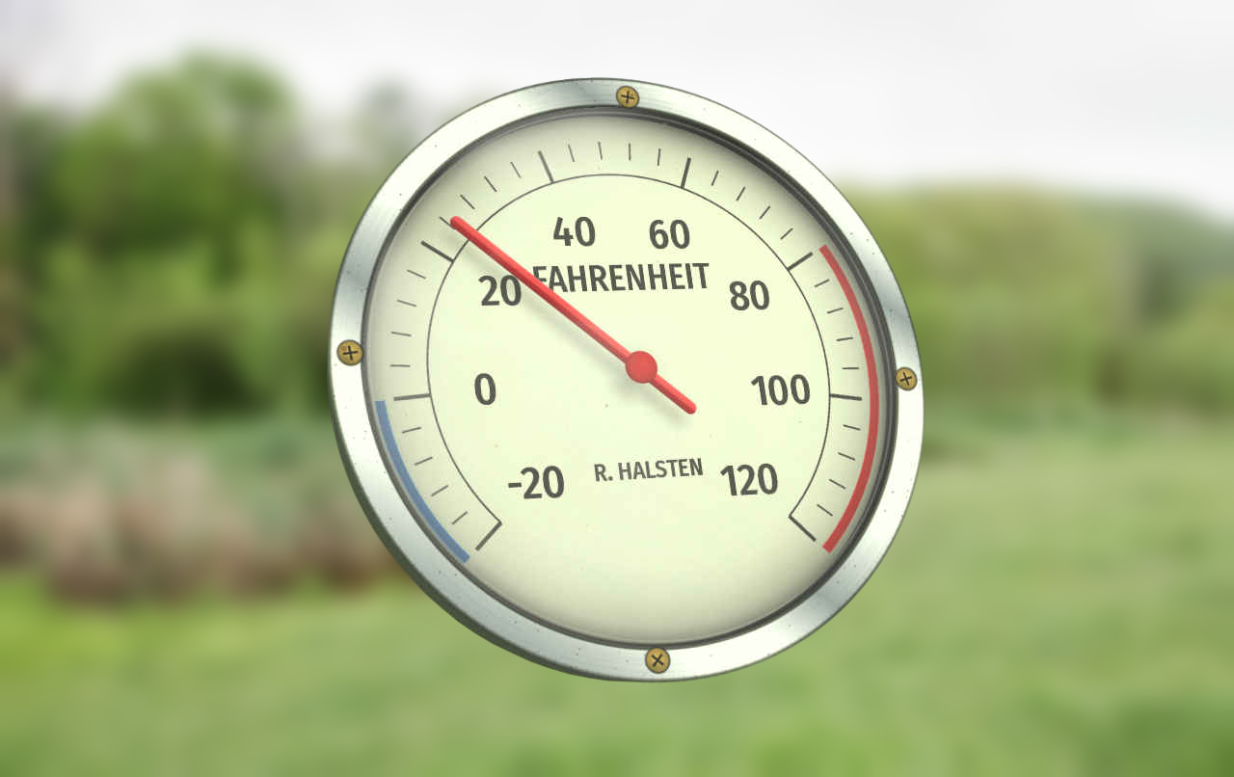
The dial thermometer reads 24°F
